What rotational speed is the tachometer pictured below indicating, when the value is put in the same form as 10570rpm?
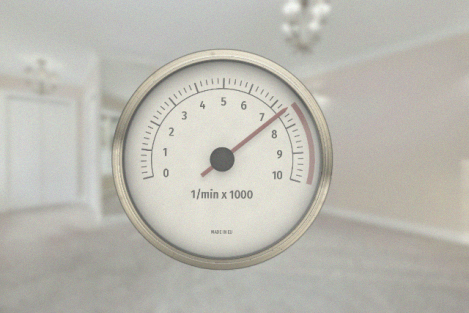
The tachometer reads 7400rpm
